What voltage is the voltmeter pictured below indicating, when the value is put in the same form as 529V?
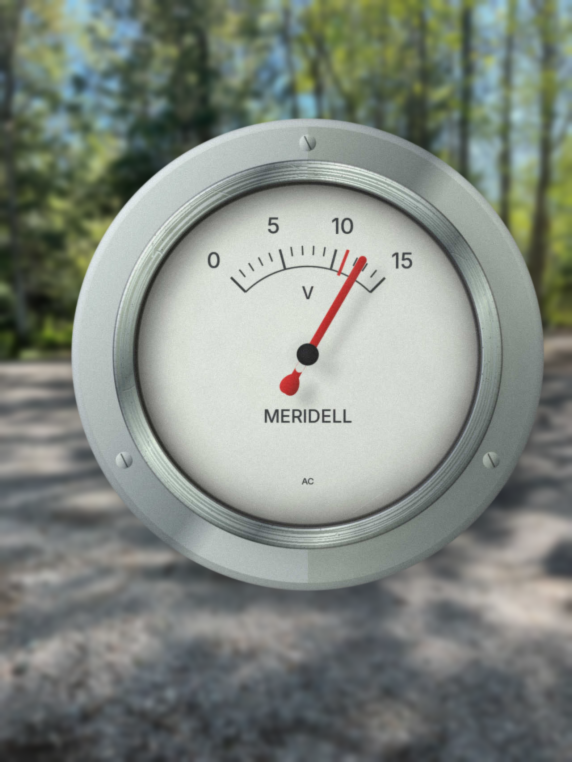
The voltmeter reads 12.5V
